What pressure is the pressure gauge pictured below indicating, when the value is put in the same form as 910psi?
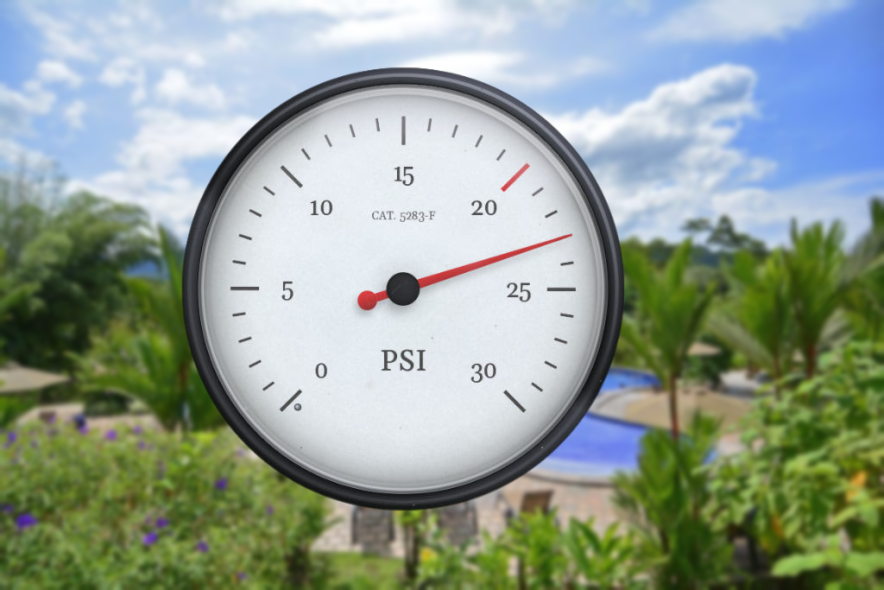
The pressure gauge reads 23psi
